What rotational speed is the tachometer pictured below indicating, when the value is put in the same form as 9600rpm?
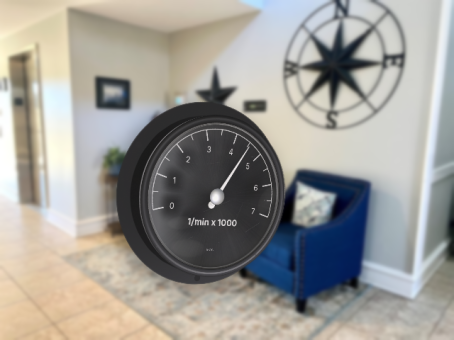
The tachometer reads 4500rpm
